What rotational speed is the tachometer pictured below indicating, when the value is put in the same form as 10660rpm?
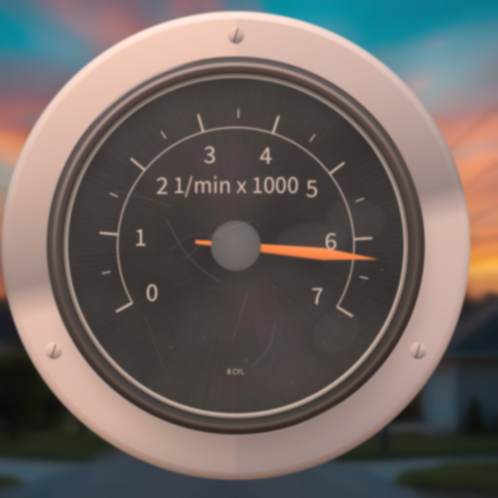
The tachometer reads 6250rpm
